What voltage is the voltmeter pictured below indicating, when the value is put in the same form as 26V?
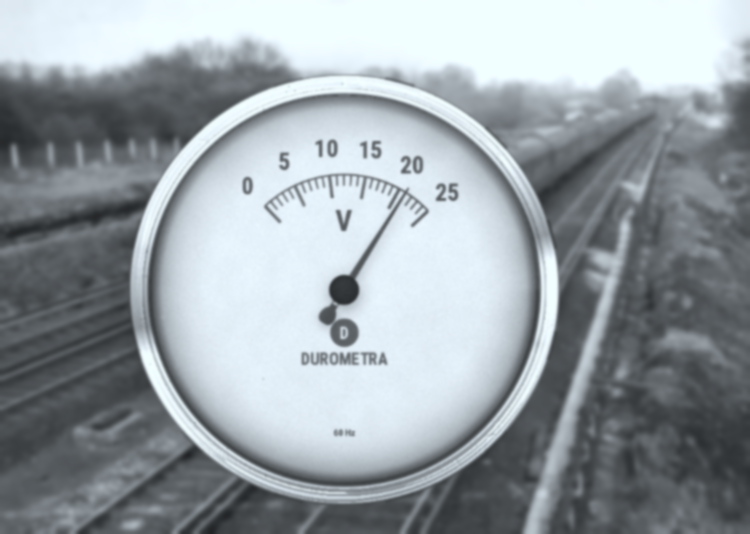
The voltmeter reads 21V
